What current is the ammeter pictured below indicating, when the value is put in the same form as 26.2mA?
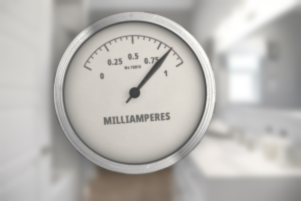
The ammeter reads 0.85mA
